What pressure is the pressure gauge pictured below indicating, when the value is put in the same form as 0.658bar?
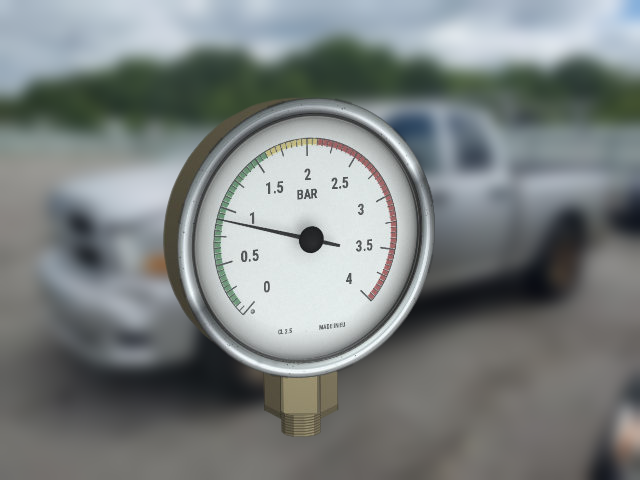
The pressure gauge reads 0.9bar
